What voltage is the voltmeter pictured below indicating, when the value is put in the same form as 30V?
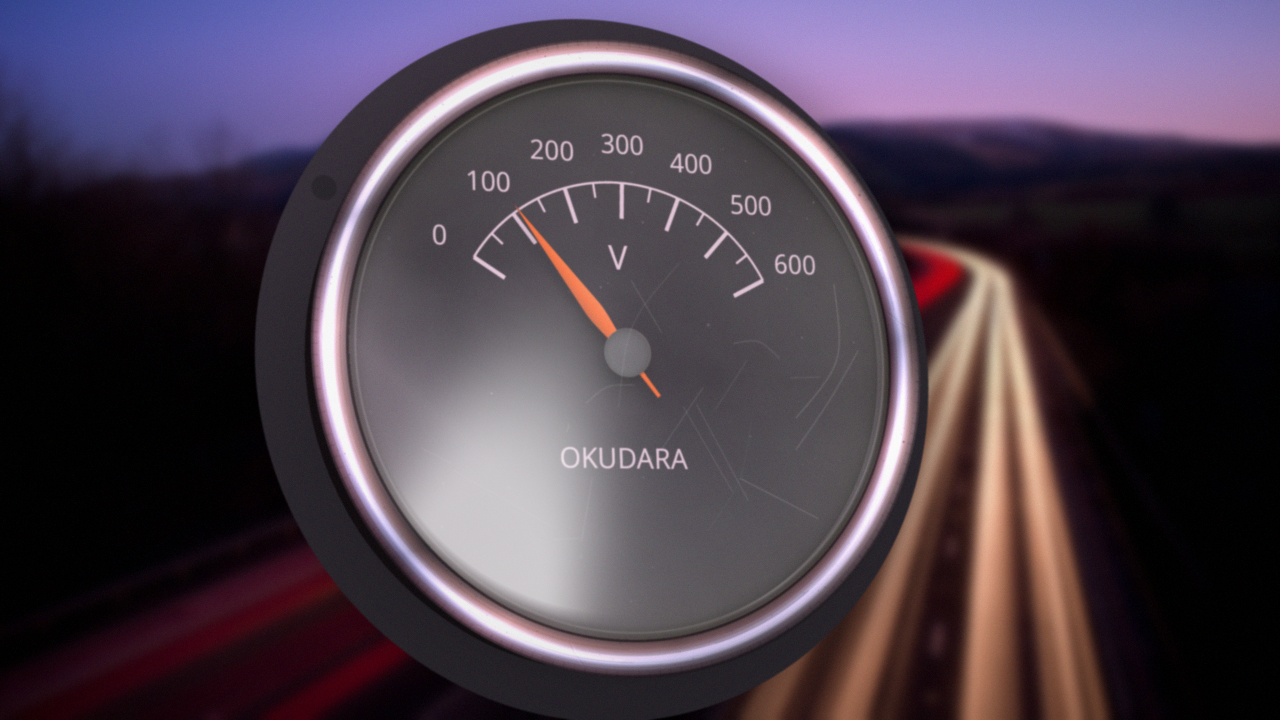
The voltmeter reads 100V
